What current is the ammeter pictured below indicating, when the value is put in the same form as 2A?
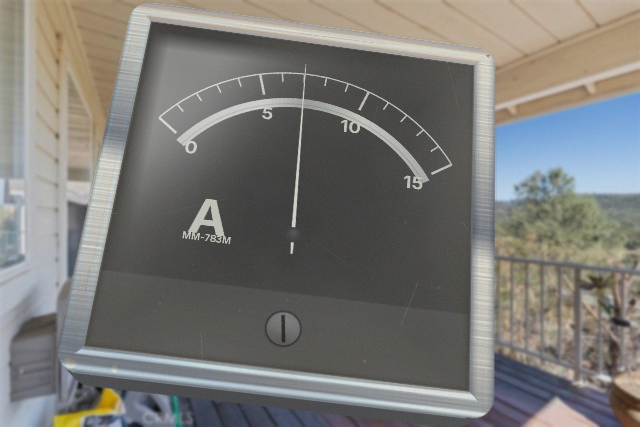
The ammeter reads 7A
